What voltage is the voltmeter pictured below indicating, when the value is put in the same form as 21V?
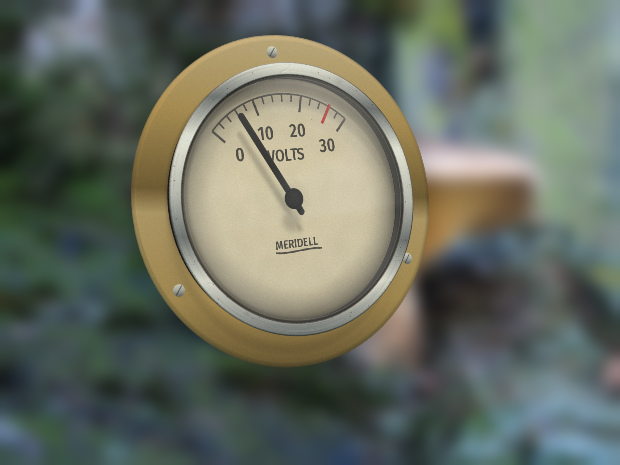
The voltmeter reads 6V
